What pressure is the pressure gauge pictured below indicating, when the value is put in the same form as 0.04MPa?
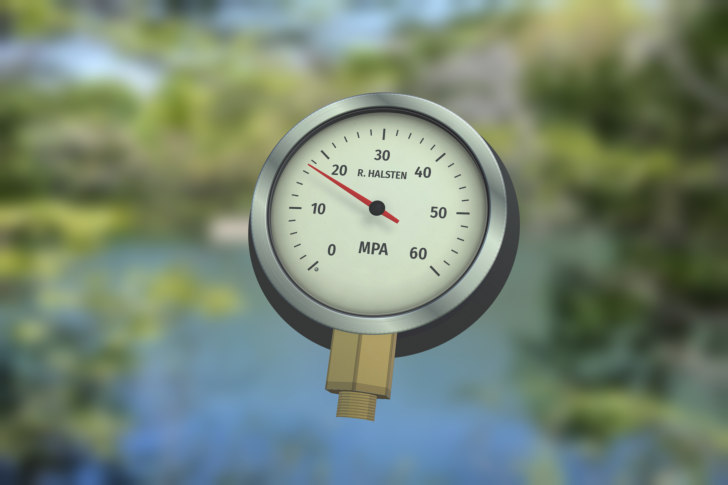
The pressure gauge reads 17MPa
